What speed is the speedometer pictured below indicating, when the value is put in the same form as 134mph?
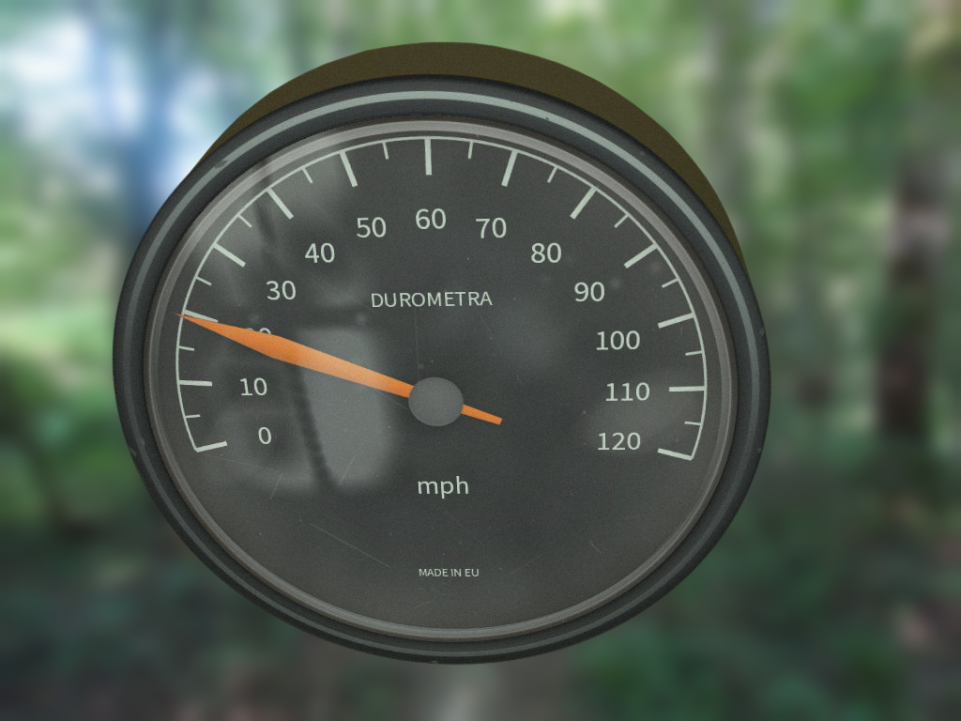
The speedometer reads 20mph
